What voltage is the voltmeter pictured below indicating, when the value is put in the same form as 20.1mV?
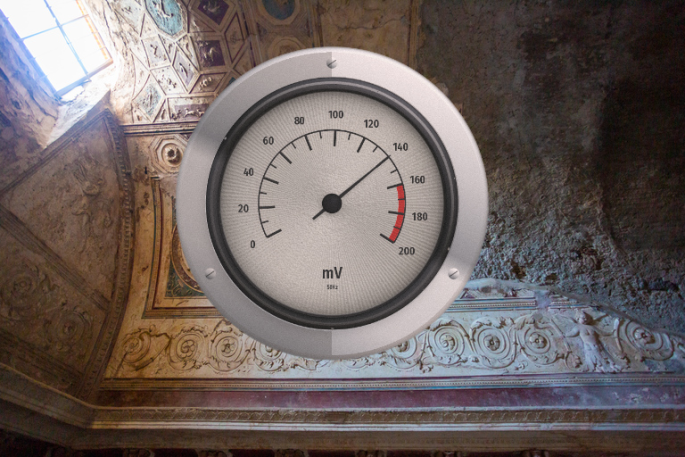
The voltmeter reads 140mV
